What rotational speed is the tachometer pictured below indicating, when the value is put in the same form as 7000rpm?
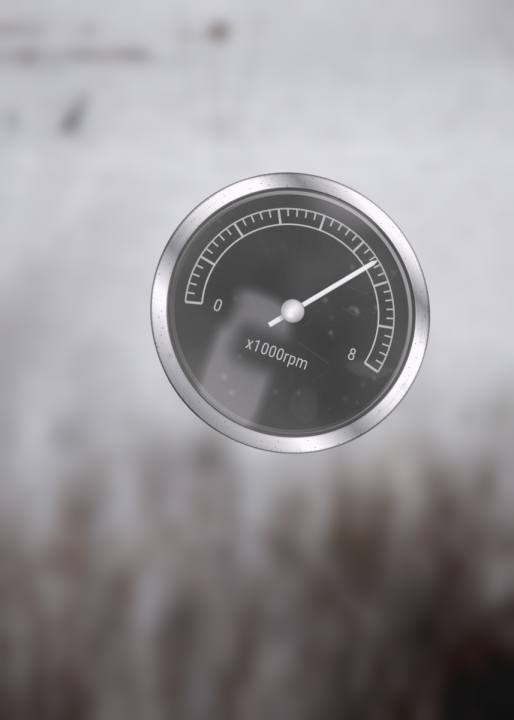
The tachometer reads 5500rpm
